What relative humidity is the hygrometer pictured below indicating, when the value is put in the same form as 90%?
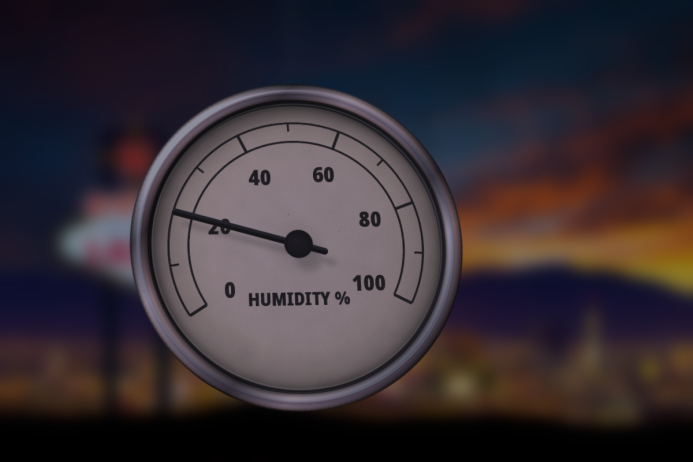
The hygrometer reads 20%
